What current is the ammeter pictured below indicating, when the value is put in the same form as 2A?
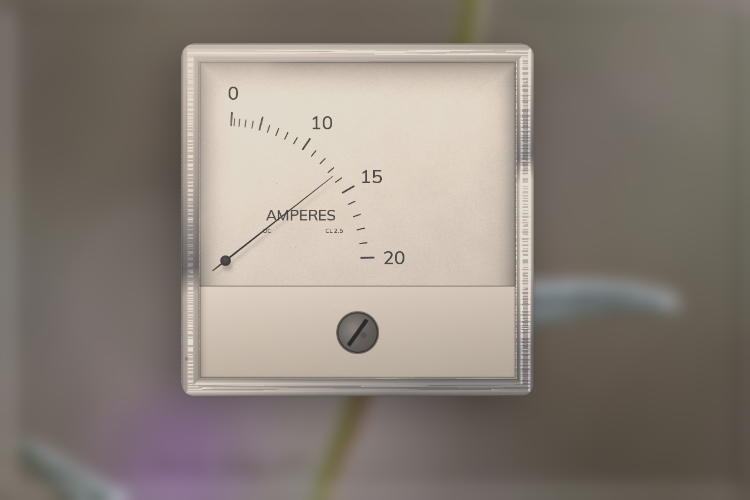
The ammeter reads 13.5A
